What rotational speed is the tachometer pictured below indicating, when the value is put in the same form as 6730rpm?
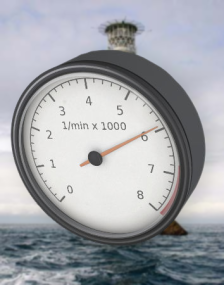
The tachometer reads 5900rpm
